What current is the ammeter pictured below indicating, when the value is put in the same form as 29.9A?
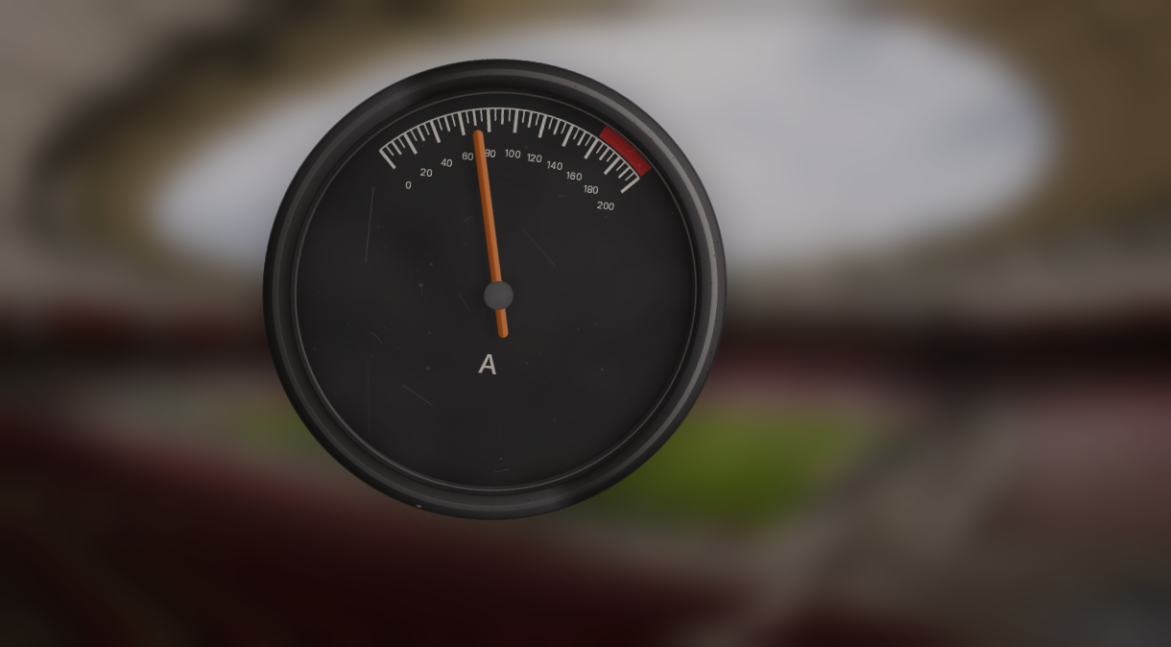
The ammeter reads 70A
